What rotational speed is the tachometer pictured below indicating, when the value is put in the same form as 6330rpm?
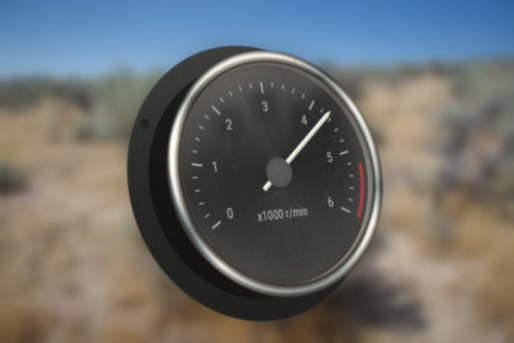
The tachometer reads 4300rpm
